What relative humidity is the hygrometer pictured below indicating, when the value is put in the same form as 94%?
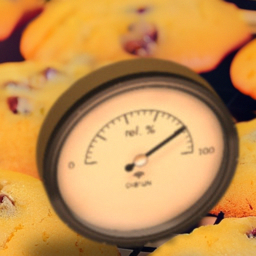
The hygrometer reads 80%
